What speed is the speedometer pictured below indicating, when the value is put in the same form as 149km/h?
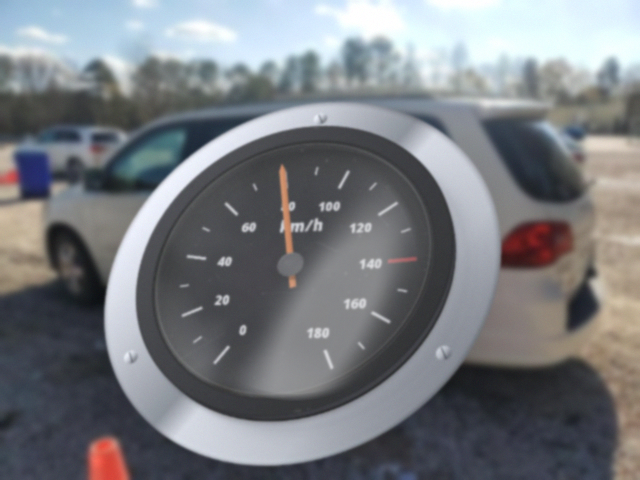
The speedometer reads 80km/h
